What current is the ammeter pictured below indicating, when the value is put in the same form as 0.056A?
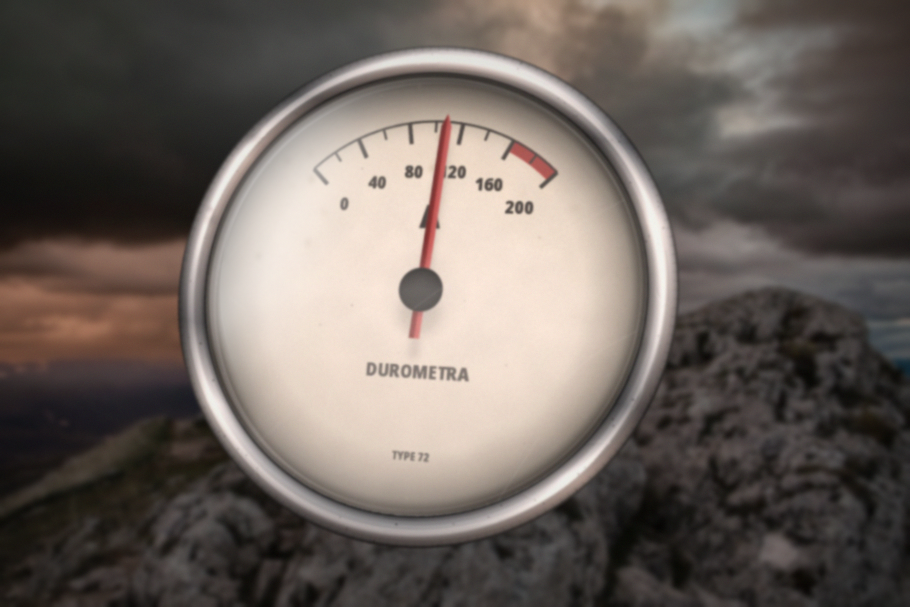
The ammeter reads 110A
